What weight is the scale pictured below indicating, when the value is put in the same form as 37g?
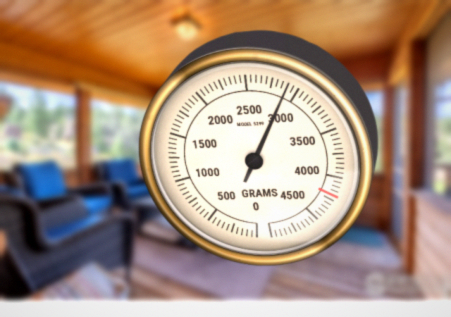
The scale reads 2900g
